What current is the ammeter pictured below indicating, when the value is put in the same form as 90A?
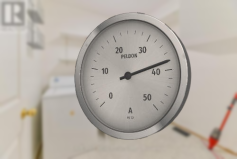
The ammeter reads 38A
